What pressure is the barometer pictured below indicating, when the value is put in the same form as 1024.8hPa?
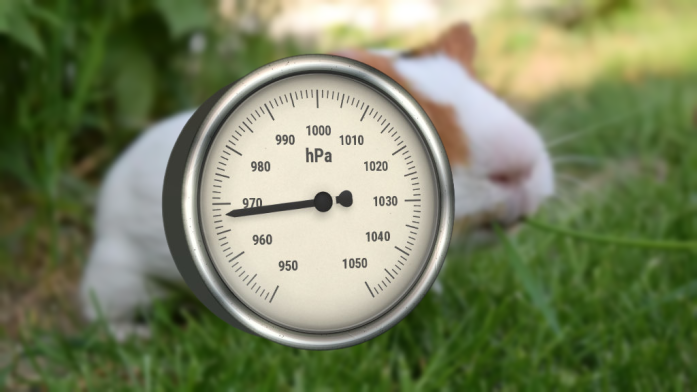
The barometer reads 968hPa
